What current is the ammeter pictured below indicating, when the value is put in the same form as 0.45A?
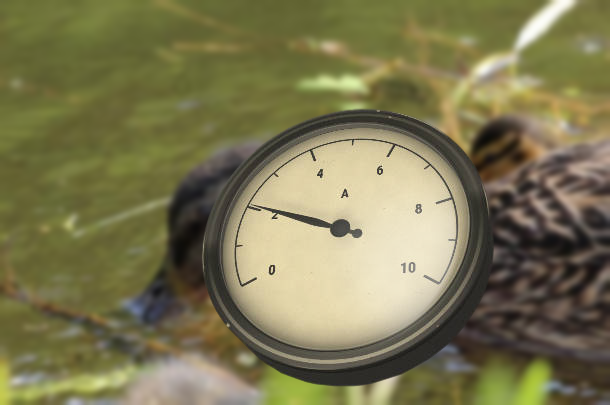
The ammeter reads 2A
